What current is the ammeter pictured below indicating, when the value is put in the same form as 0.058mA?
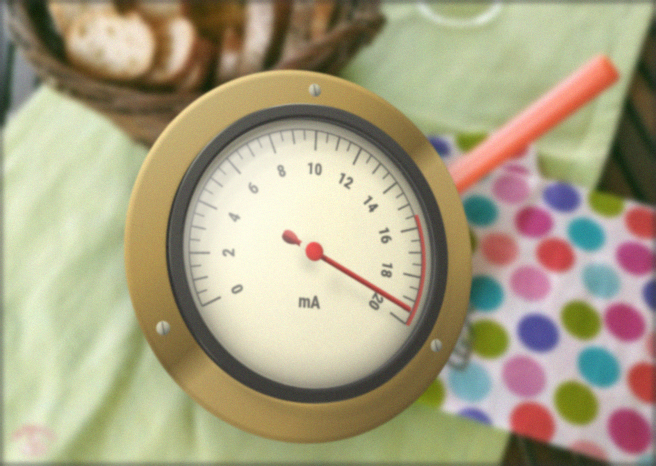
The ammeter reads 19.5mA
